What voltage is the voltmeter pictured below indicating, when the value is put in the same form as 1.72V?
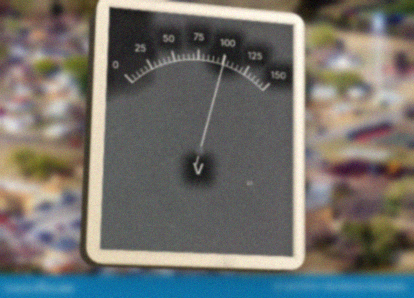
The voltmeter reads 100V
